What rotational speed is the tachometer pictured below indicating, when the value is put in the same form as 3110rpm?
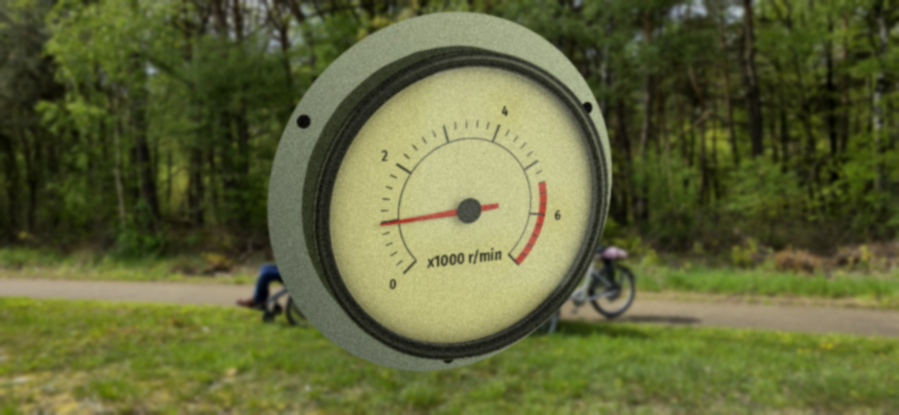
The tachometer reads 1000rpm
